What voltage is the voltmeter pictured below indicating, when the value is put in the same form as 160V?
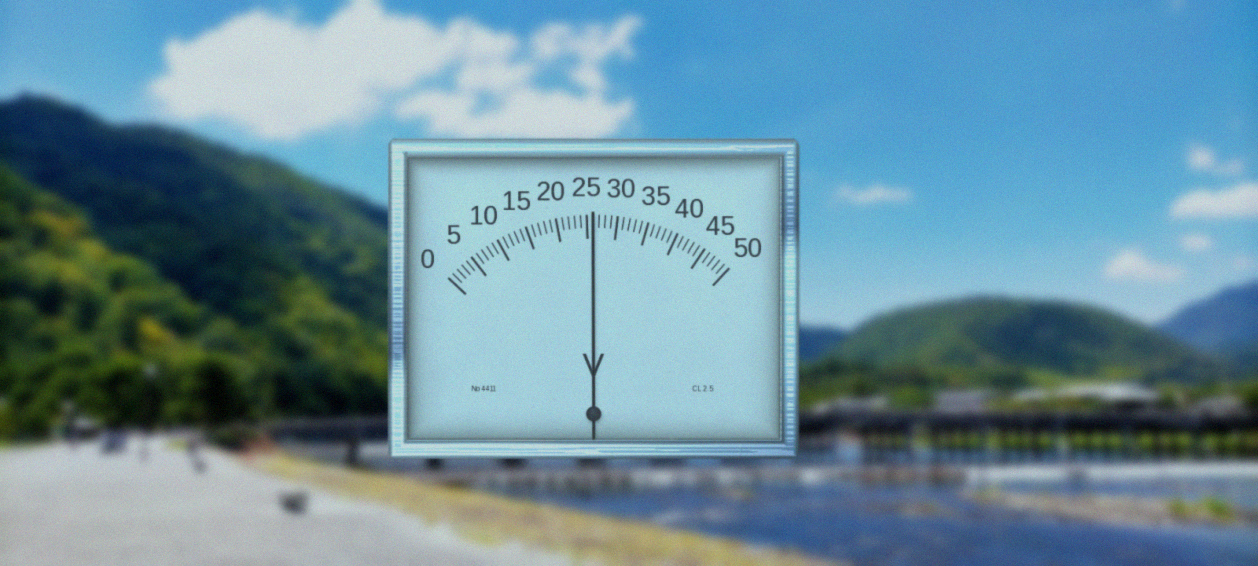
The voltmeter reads 26V
